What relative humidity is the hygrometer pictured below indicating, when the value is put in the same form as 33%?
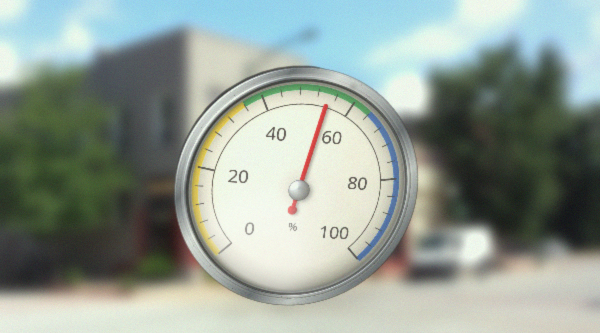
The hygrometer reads 54%
